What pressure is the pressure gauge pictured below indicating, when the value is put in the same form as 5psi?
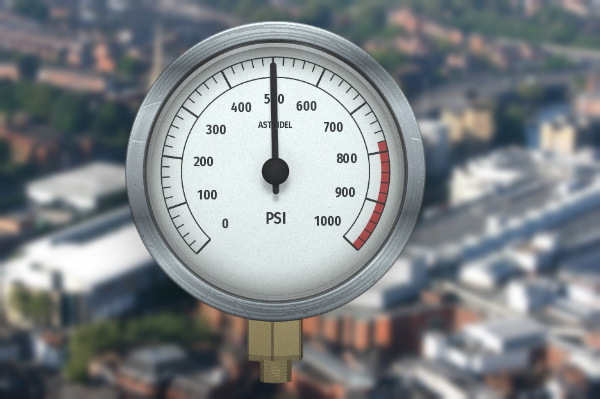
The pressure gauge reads 500psi
